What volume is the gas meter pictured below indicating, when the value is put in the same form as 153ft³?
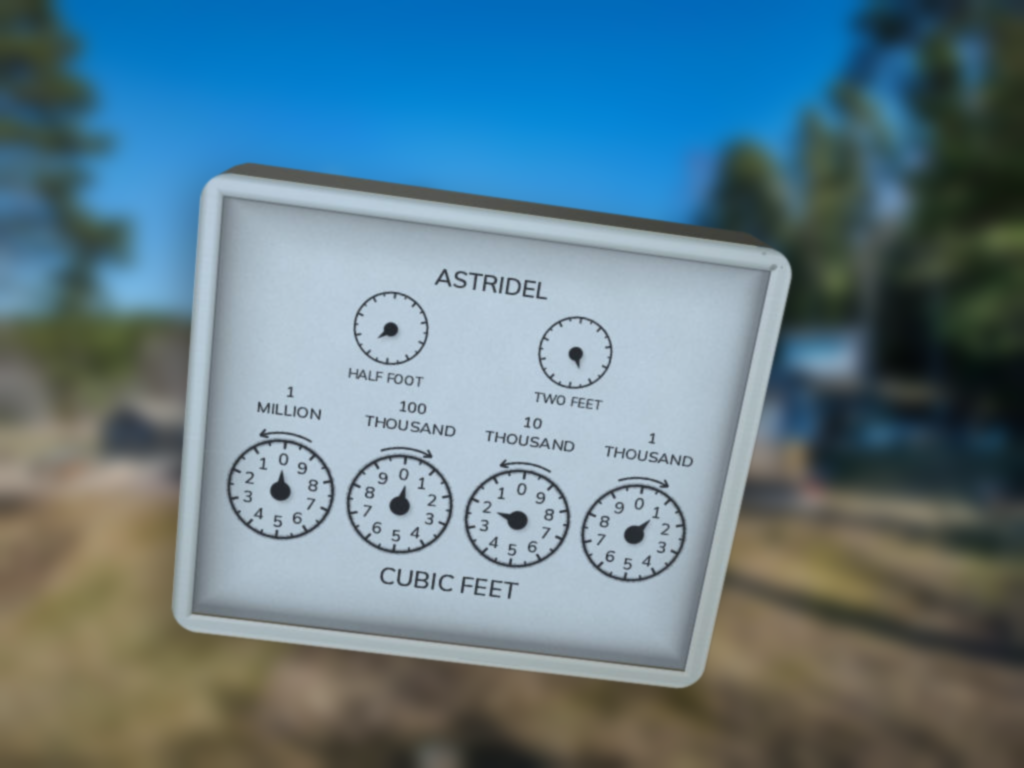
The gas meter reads 2100ft³
